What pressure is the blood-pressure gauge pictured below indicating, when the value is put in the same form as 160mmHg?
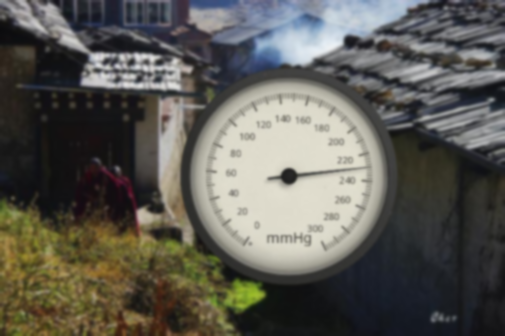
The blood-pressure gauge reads 230mmHg
